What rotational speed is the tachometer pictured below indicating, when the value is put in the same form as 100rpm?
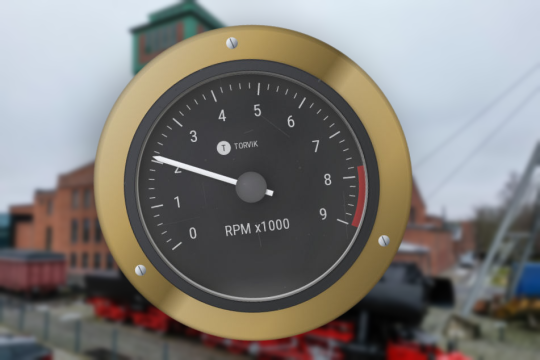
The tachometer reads 2100rpm
